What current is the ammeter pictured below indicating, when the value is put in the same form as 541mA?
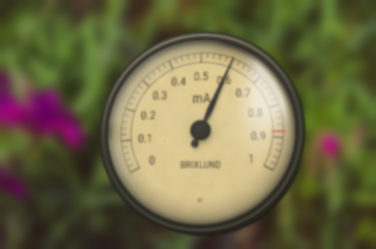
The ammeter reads 0.6mA
